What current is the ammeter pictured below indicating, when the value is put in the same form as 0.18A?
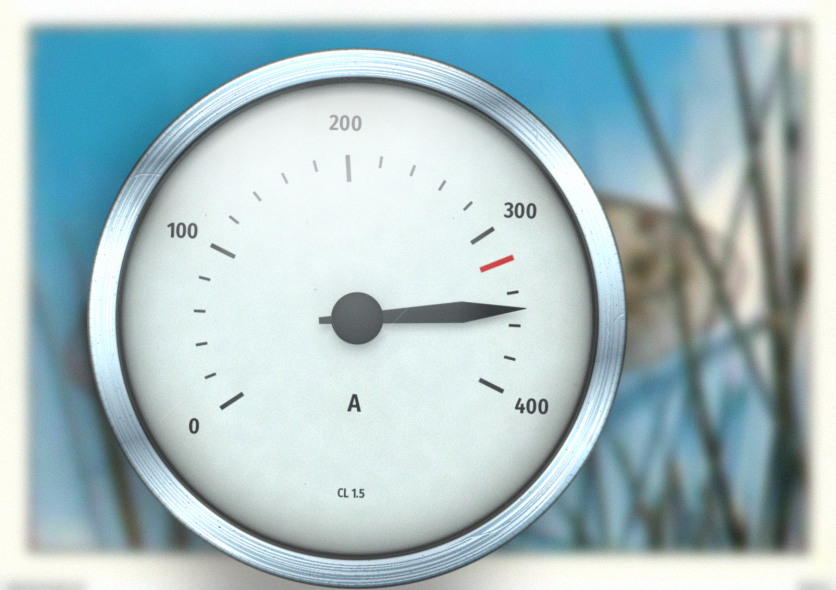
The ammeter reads 350A
